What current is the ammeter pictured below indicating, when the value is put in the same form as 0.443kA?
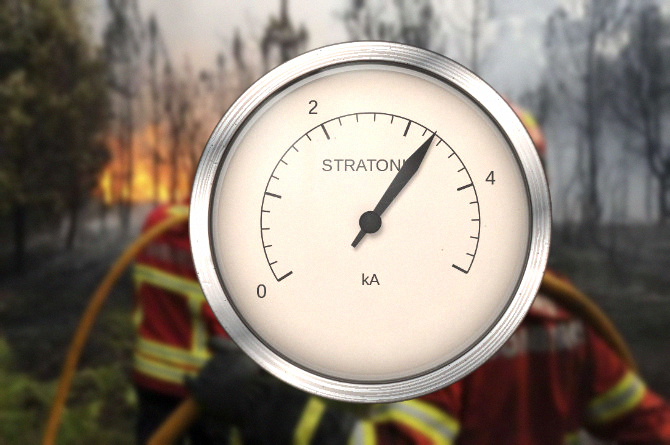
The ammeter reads 3.3kA
